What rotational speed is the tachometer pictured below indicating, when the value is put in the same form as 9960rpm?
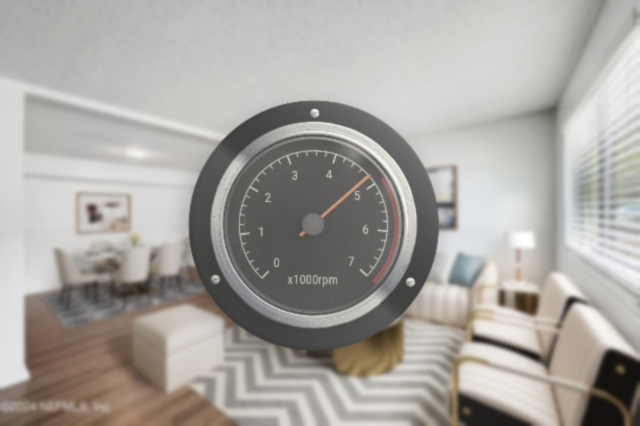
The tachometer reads 4800rpm
